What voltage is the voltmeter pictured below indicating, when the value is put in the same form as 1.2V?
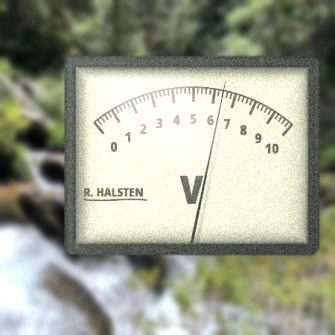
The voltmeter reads 6.4V
